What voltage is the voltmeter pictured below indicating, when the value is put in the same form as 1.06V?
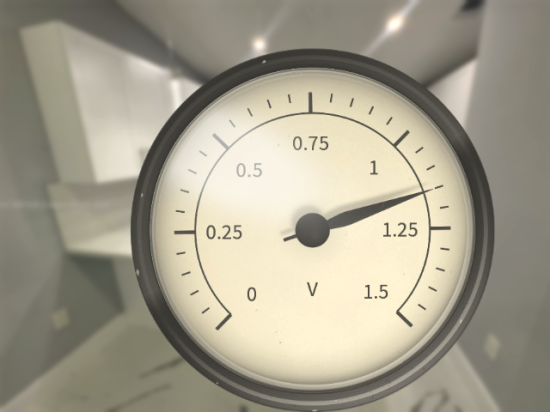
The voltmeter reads 1.15V
